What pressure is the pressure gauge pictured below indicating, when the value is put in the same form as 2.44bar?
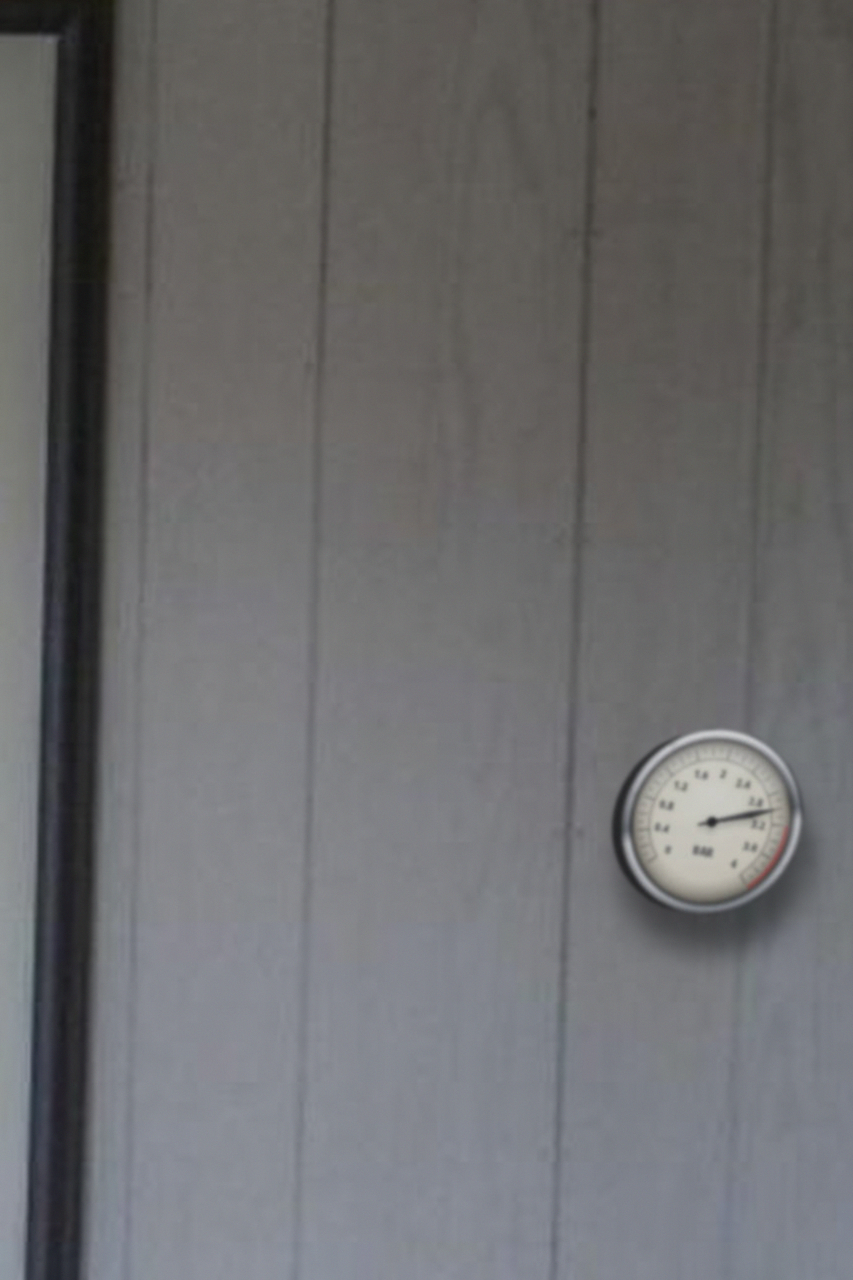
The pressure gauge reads 3bar
